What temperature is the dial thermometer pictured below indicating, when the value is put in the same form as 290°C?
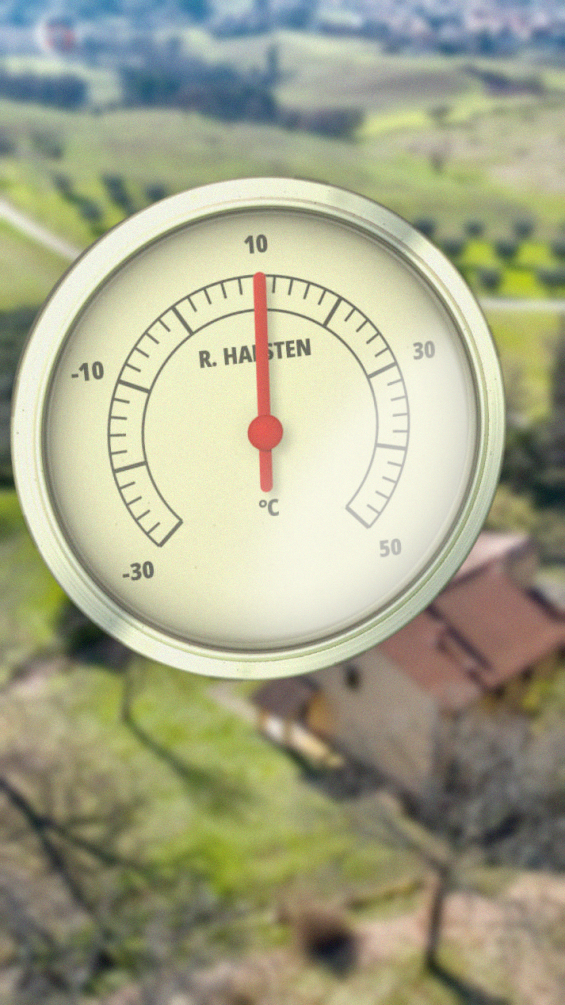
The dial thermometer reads 10°C
